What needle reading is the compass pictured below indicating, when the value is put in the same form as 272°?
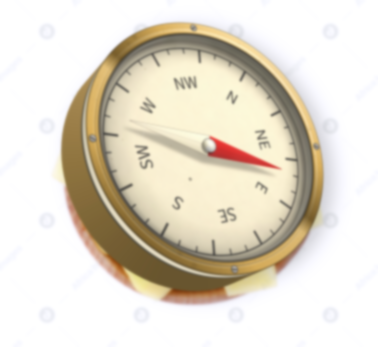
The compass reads 70°
